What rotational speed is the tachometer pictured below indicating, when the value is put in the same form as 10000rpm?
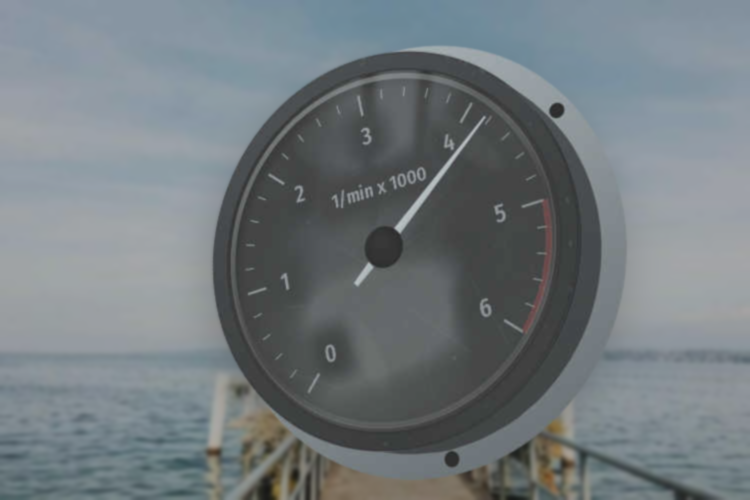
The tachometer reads 4200rpm
